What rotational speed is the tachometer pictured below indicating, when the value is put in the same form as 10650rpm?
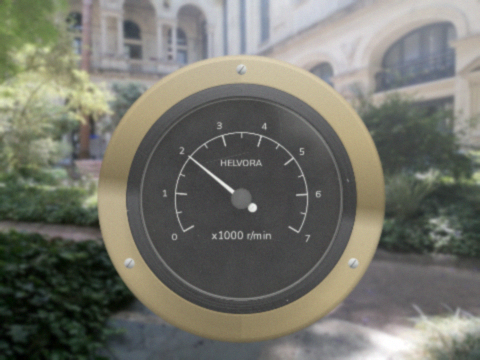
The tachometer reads 2000rpm
